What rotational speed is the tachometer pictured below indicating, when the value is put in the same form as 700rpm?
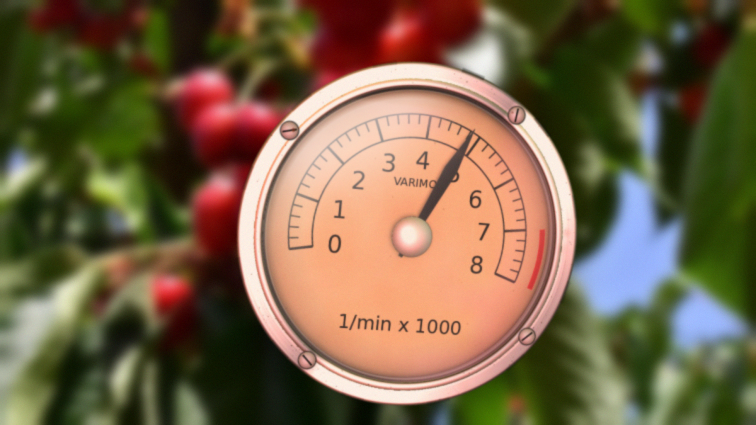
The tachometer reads 4800rpm
